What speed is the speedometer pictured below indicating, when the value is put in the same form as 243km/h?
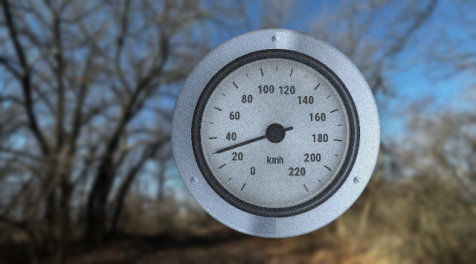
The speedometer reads 30km/h
